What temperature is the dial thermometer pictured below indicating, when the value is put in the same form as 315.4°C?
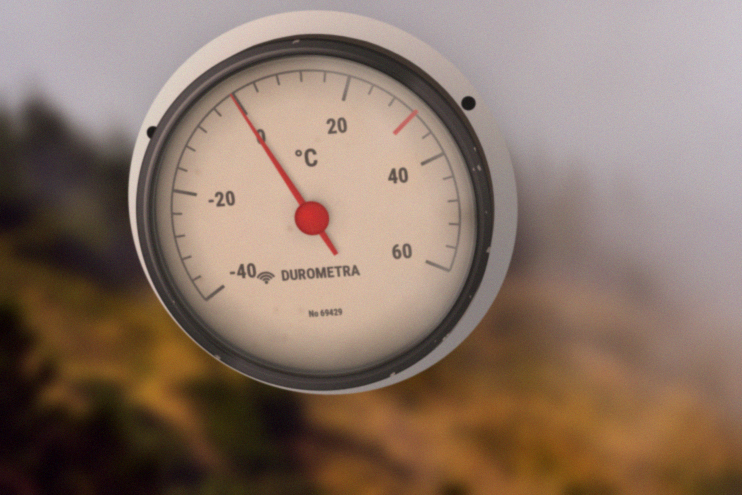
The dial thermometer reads 0°C
